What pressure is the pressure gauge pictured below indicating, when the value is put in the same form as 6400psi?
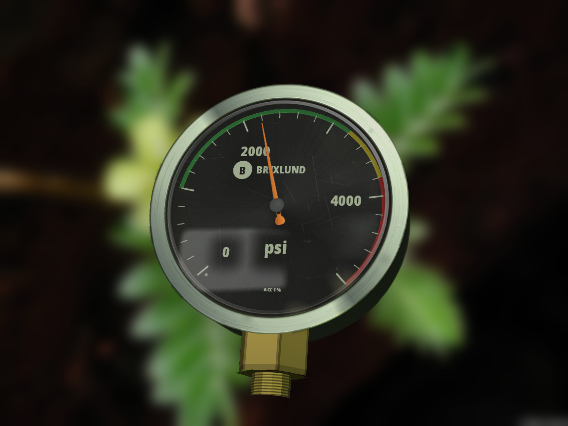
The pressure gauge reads 2200psi
